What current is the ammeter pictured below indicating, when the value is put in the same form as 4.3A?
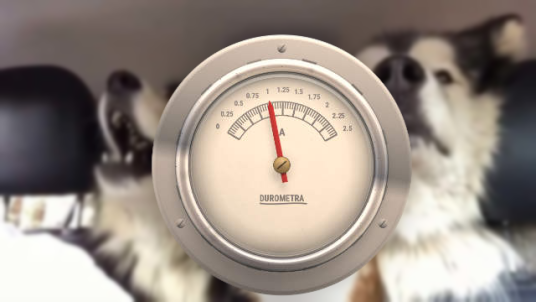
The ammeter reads 1A
